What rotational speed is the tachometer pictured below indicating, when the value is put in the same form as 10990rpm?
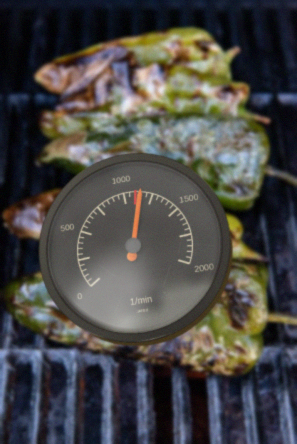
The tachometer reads 1150rpm
